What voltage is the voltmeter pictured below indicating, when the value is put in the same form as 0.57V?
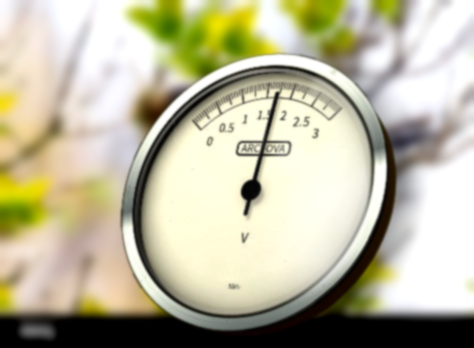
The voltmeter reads 1.75V
